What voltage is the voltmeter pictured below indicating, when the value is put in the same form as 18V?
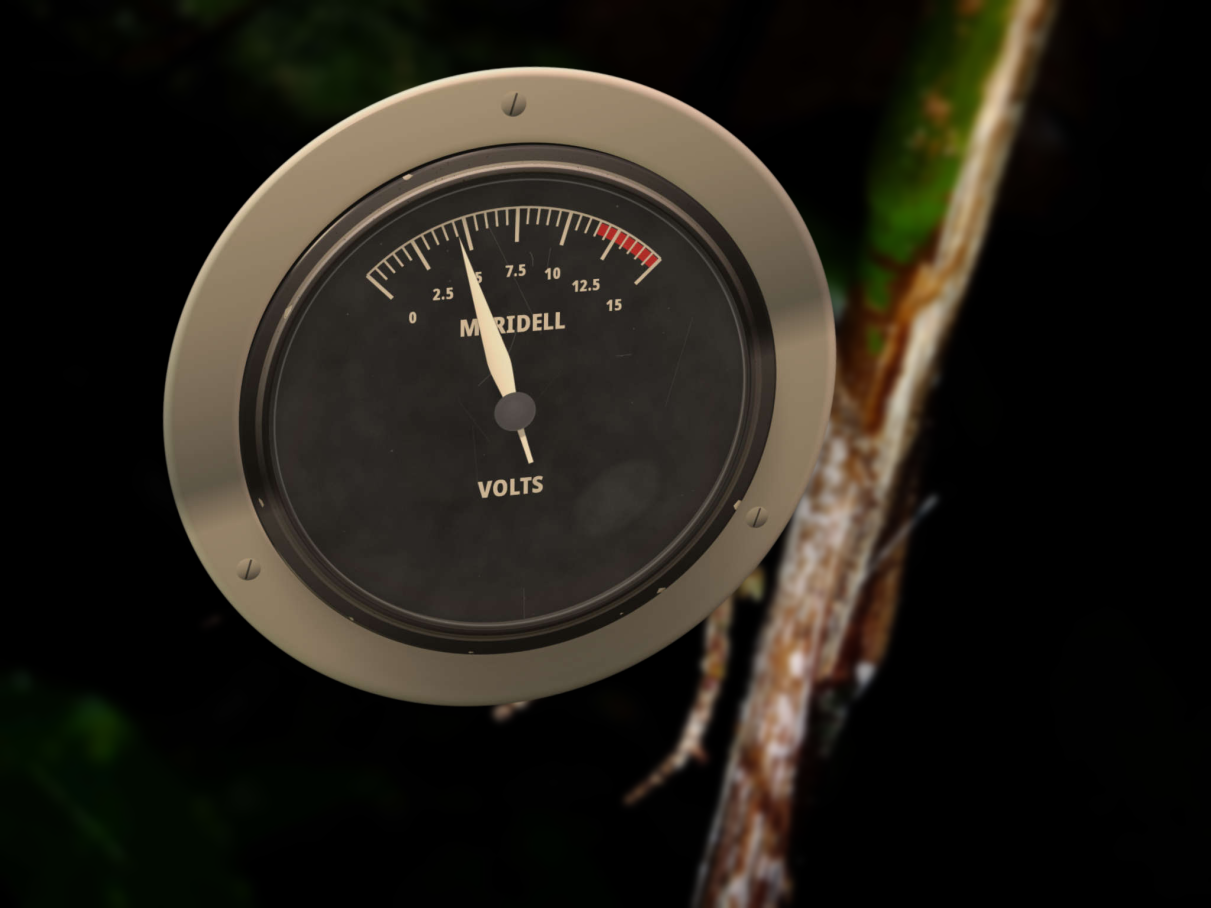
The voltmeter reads 4.5V
